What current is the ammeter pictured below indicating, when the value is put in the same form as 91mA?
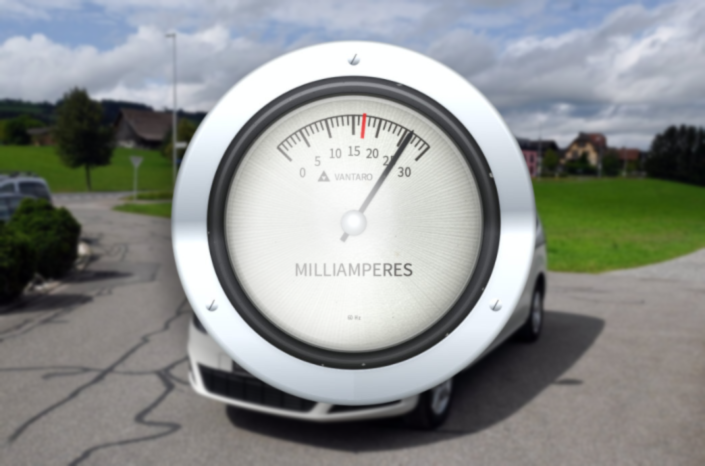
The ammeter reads 26mA
